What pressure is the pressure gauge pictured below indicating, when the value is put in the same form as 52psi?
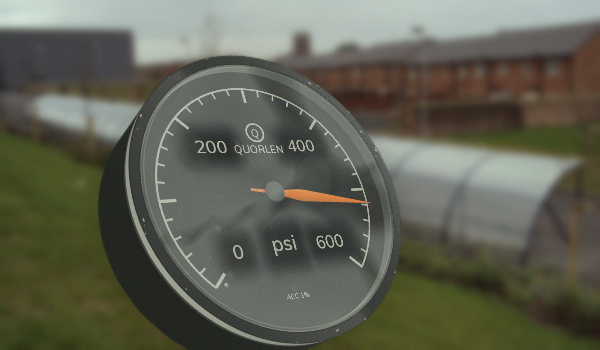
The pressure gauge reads 520psi
